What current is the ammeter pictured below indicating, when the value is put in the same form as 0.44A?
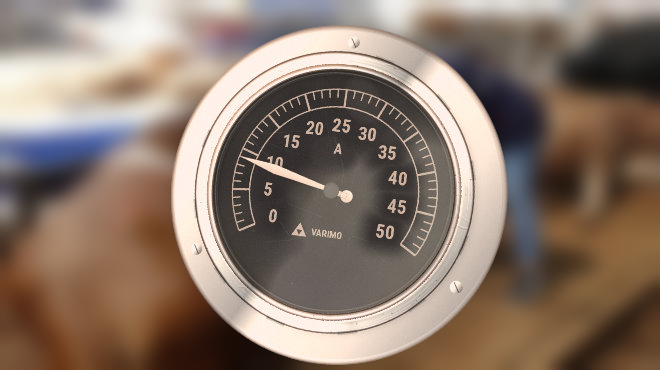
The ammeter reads 9A
